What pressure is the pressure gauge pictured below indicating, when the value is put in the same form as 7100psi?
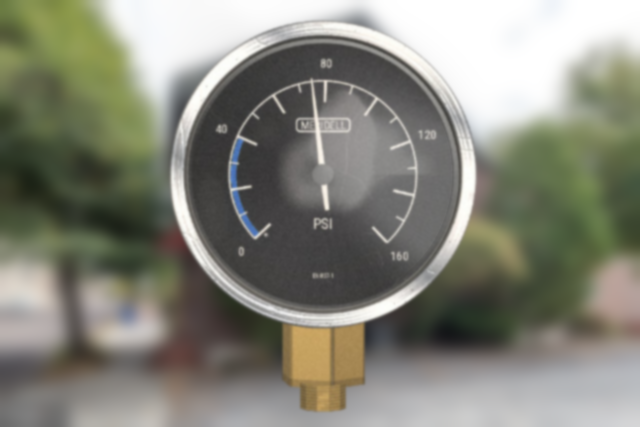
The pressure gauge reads 75psi
